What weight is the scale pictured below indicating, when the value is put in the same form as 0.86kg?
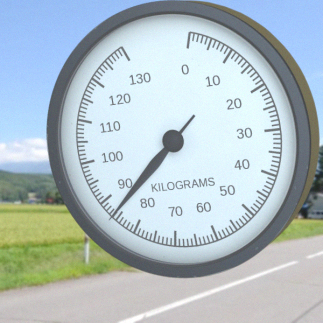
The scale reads 86kg
